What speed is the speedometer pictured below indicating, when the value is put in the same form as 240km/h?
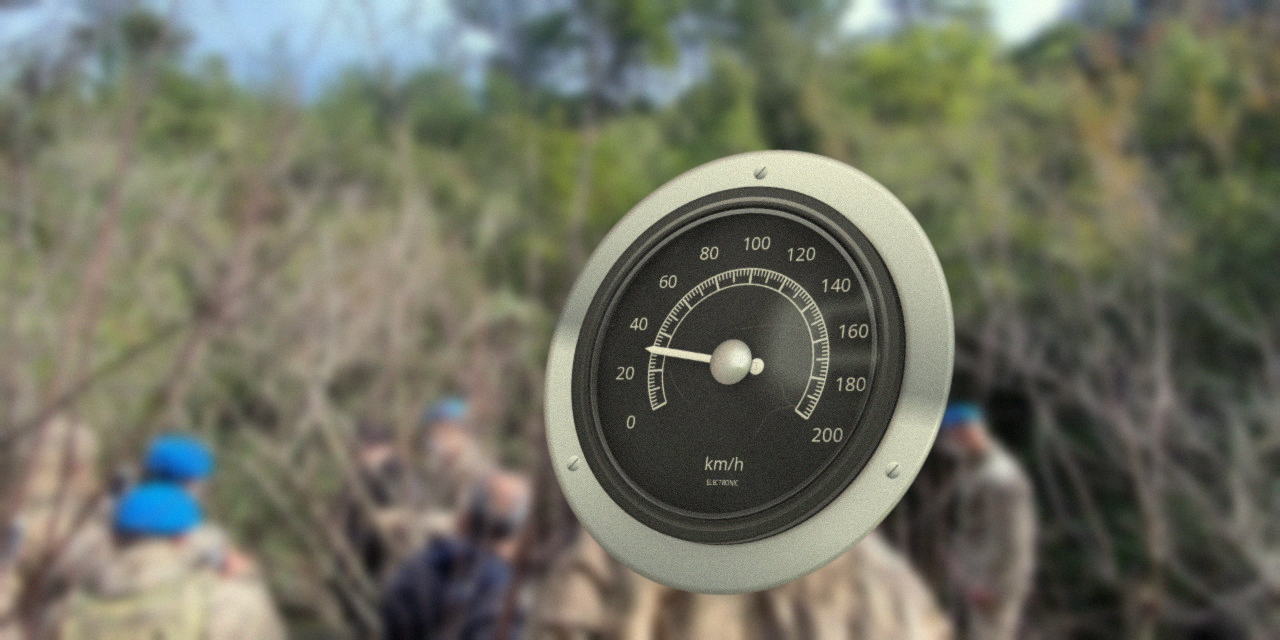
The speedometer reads 30km/h
